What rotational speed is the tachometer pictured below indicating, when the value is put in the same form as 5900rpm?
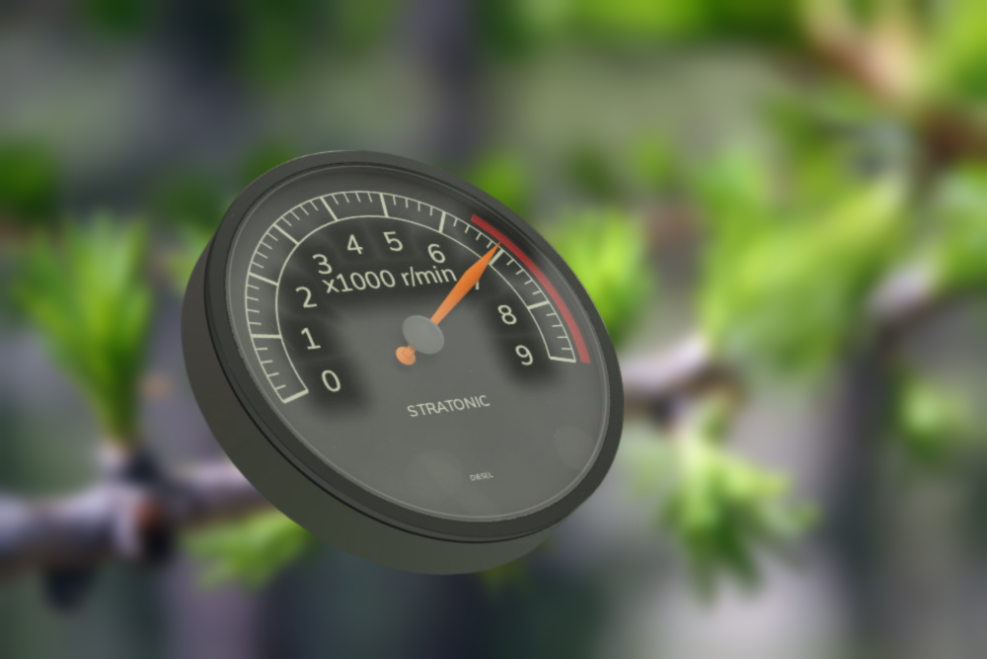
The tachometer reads 6900rpm
